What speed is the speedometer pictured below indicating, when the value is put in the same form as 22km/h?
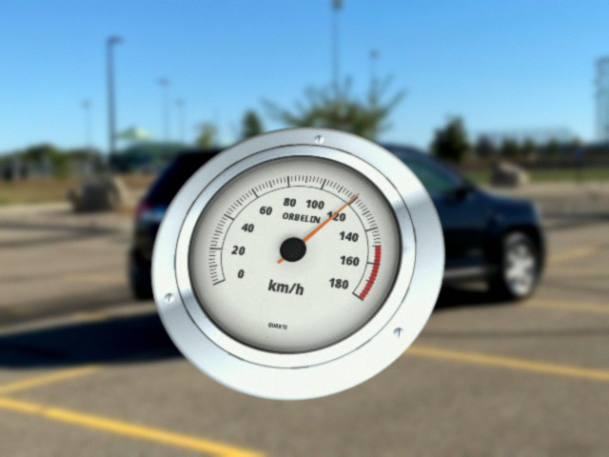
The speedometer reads 120km/h
